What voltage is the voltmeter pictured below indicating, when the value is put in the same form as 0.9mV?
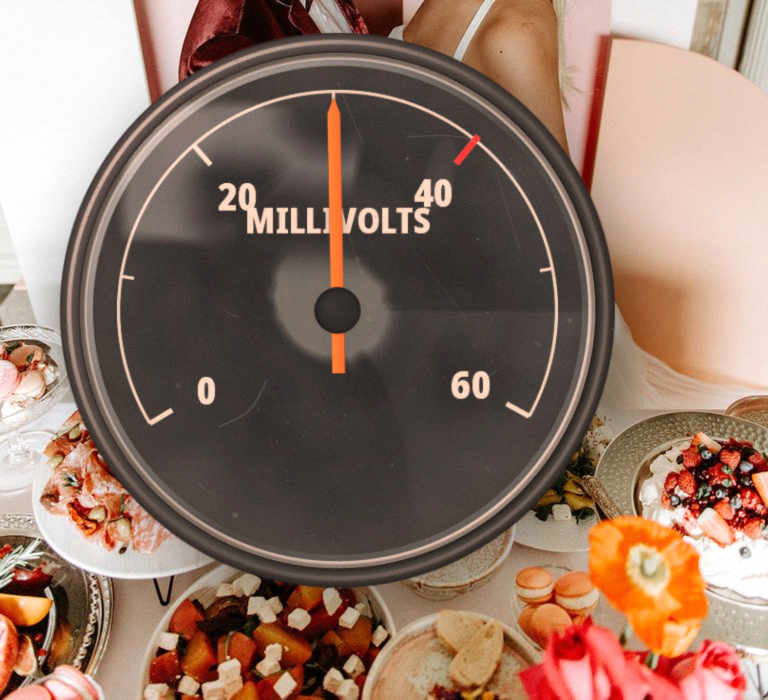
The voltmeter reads 30mV
